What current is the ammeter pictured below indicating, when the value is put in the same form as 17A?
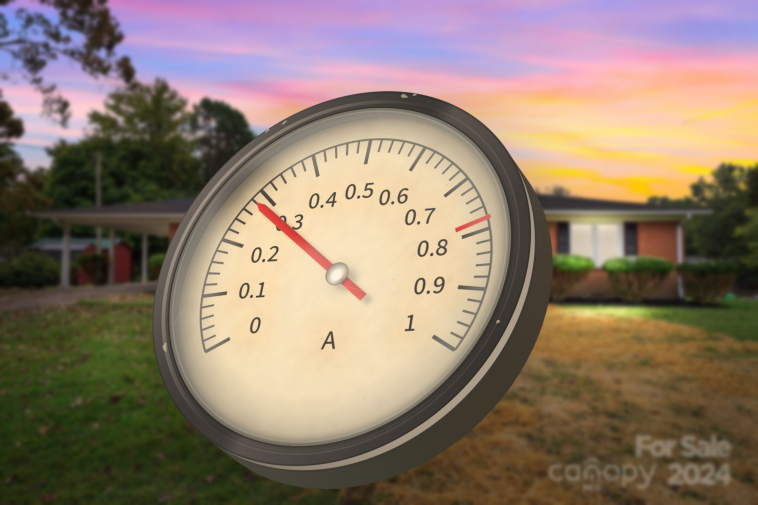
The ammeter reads 0.28A
